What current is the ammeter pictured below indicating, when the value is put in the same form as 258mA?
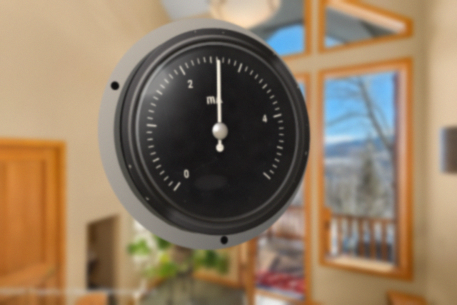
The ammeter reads 2.6mA
